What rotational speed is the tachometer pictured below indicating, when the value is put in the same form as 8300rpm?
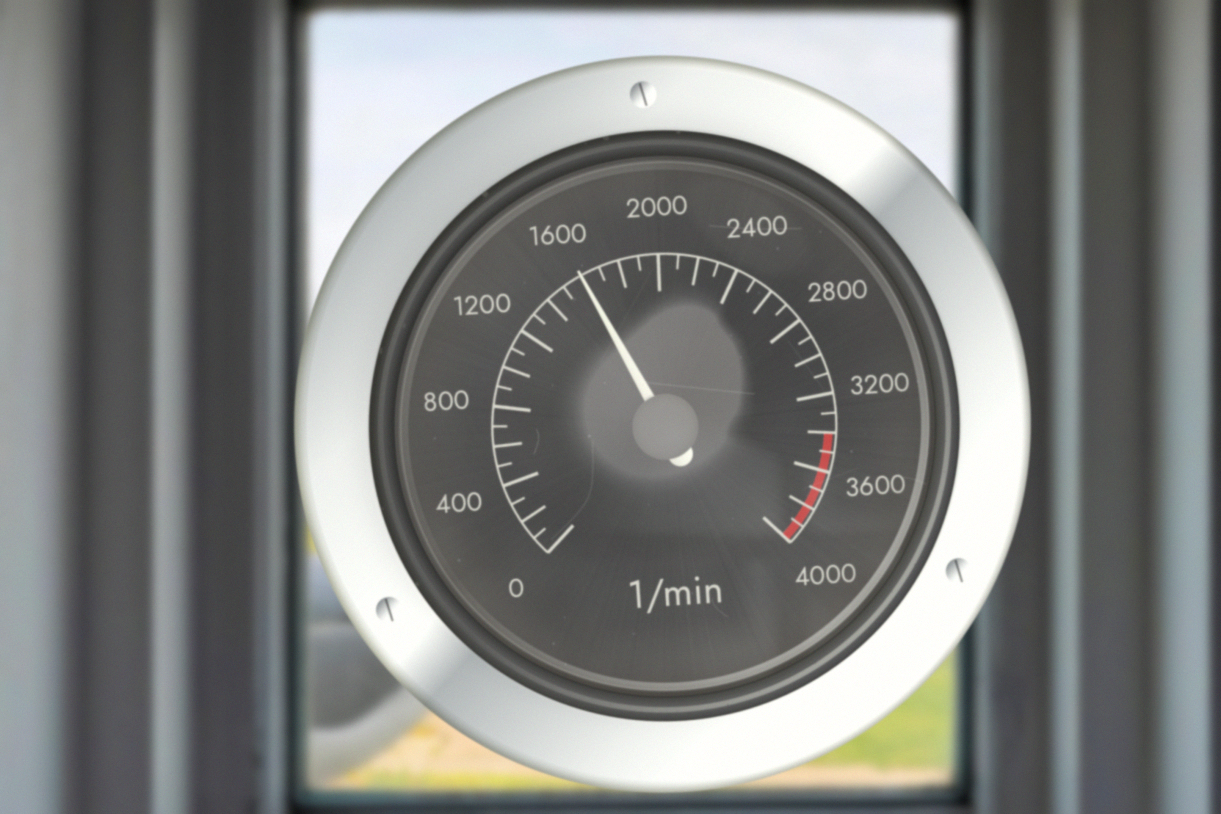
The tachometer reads 1600rpm
